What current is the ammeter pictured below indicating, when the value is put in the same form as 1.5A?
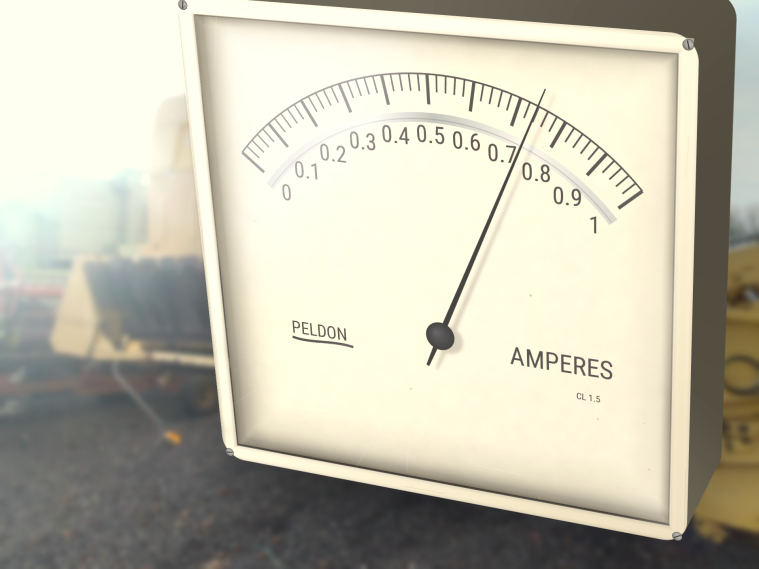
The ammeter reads 0.74A
